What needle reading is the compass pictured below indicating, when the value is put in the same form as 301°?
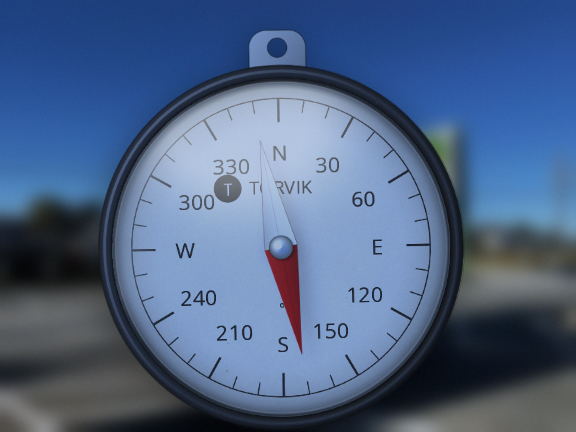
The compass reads 170°
